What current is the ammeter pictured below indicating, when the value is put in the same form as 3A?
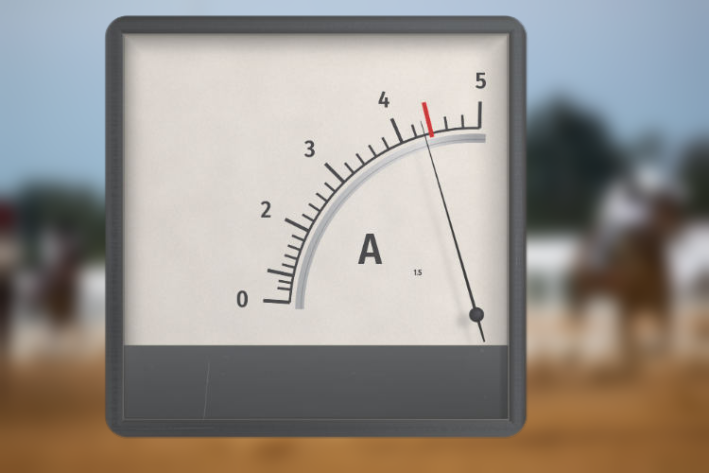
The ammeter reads 4.3A
